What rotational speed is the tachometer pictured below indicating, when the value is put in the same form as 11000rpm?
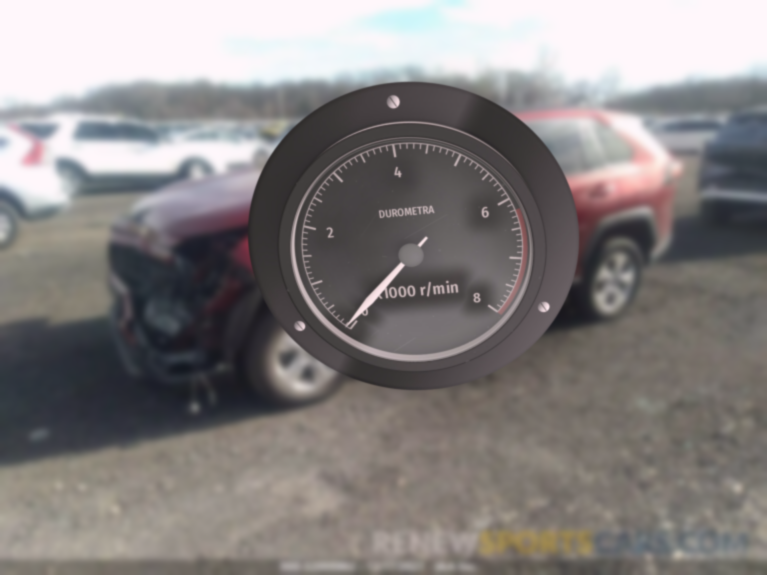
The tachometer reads 100rpm
